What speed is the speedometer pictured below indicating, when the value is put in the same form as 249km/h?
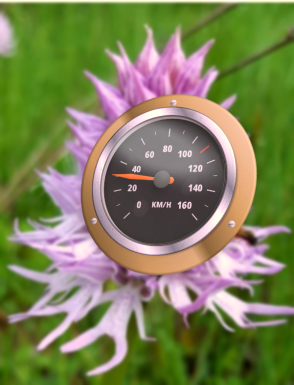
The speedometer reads 30km/h
